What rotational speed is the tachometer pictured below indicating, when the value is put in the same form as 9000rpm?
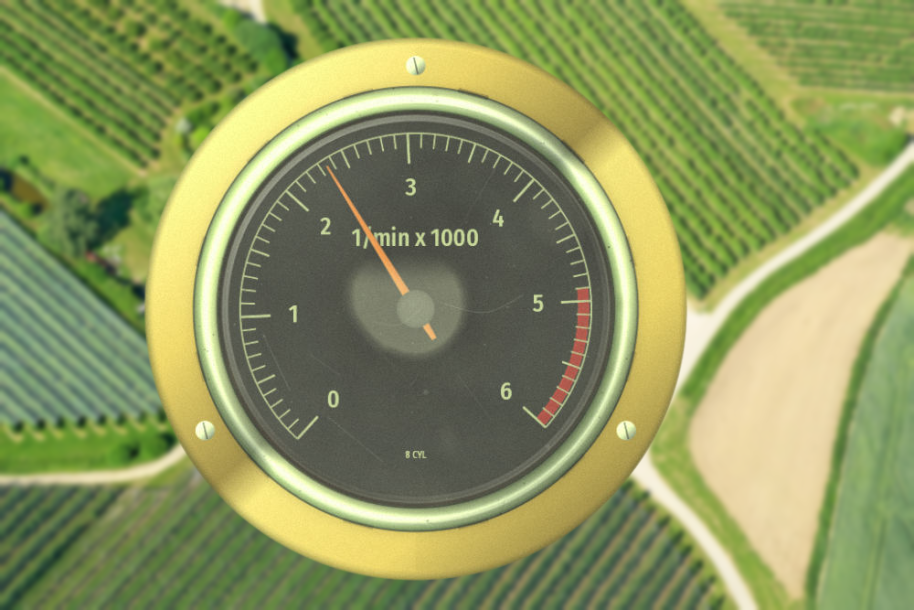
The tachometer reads 2350rpm
